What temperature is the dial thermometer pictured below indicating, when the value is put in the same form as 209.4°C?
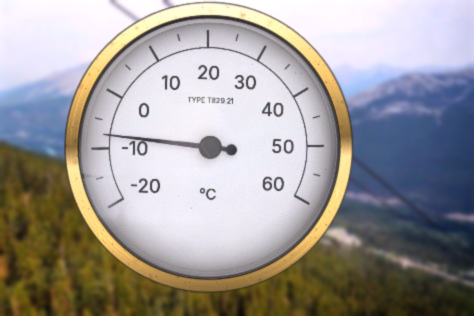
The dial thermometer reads -7.5°C
